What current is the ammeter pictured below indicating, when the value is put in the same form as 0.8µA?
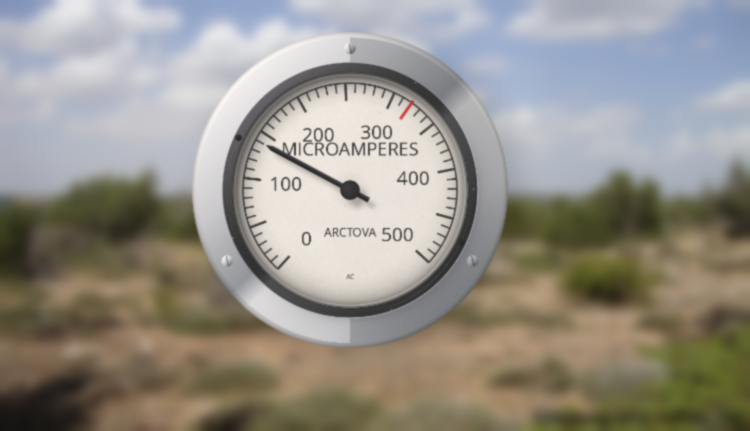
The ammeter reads 140µA
